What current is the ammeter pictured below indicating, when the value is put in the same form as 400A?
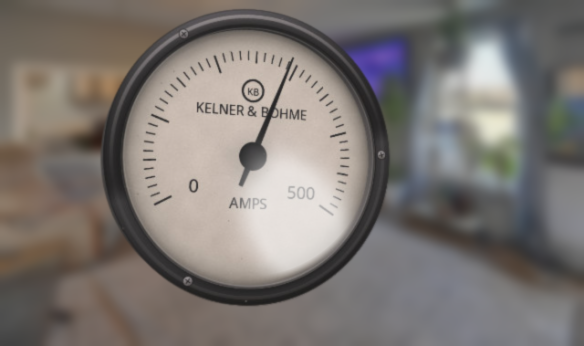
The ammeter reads 290A
